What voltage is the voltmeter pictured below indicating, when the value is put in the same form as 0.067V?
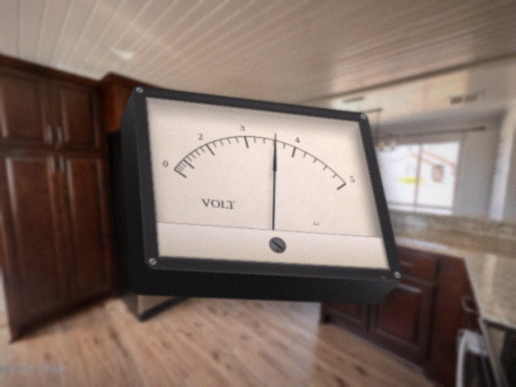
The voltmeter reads 3.6V
